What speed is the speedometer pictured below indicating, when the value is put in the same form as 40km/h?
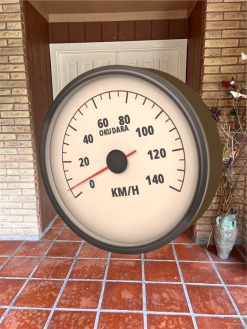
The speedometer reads 5km/h
